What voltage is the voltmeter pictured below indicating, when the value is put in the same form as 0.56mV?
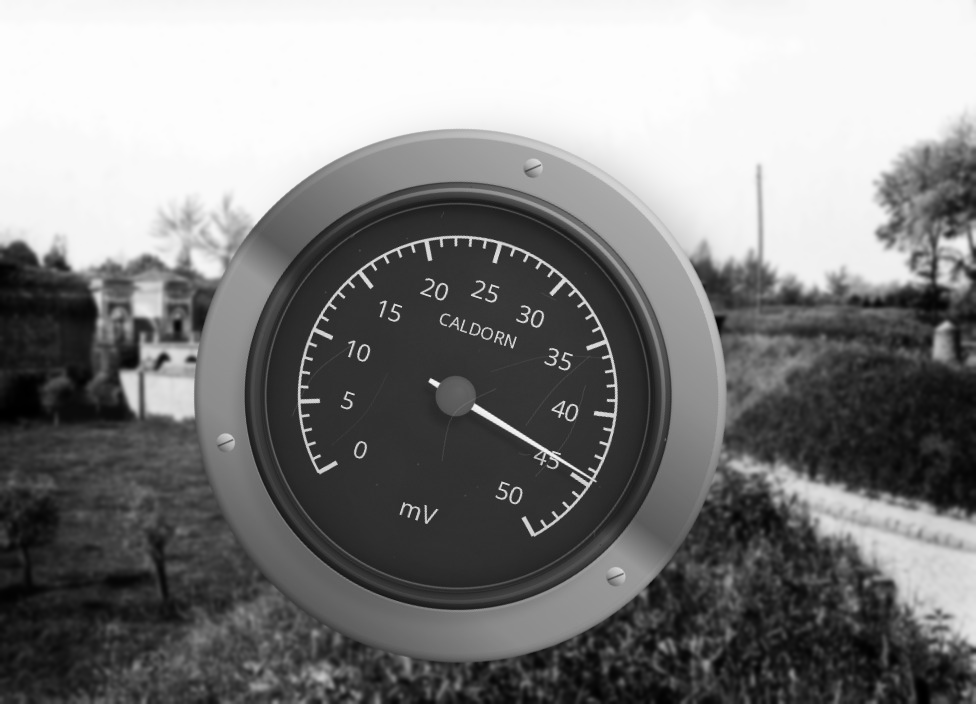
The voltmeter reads 44.5mV
